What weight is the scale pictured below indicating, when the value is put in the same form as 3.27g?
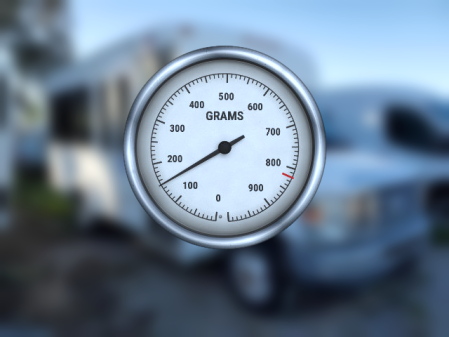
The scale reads 150g
